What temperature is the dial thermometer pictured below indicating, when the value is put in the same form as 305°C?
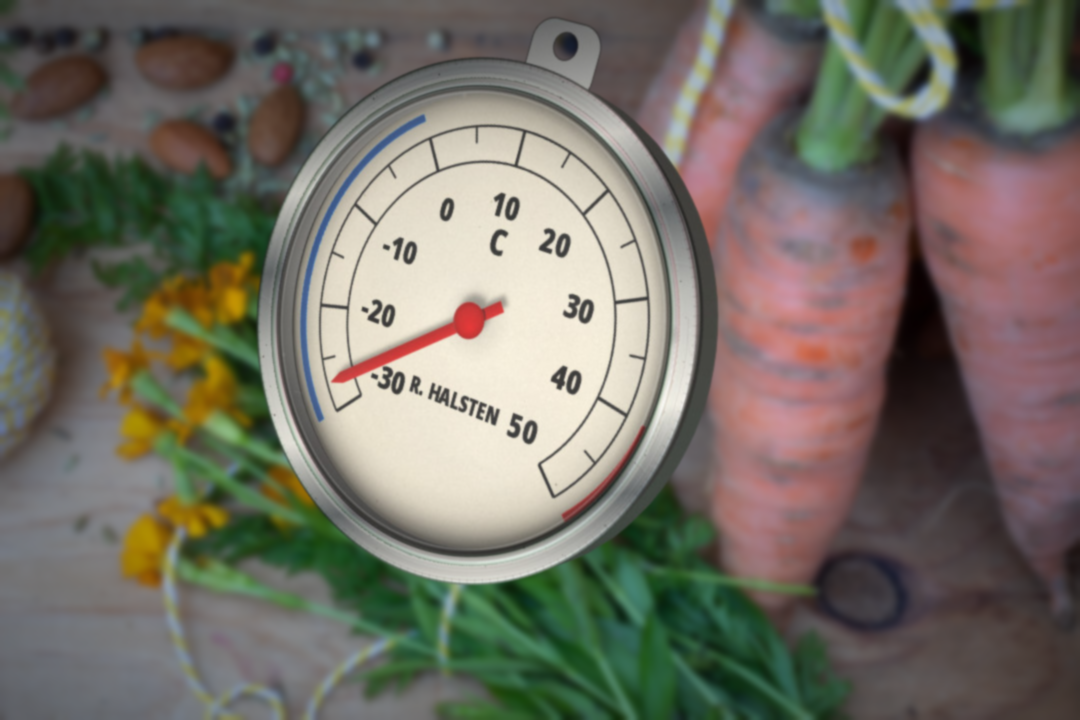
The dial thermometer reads -27.5°C
